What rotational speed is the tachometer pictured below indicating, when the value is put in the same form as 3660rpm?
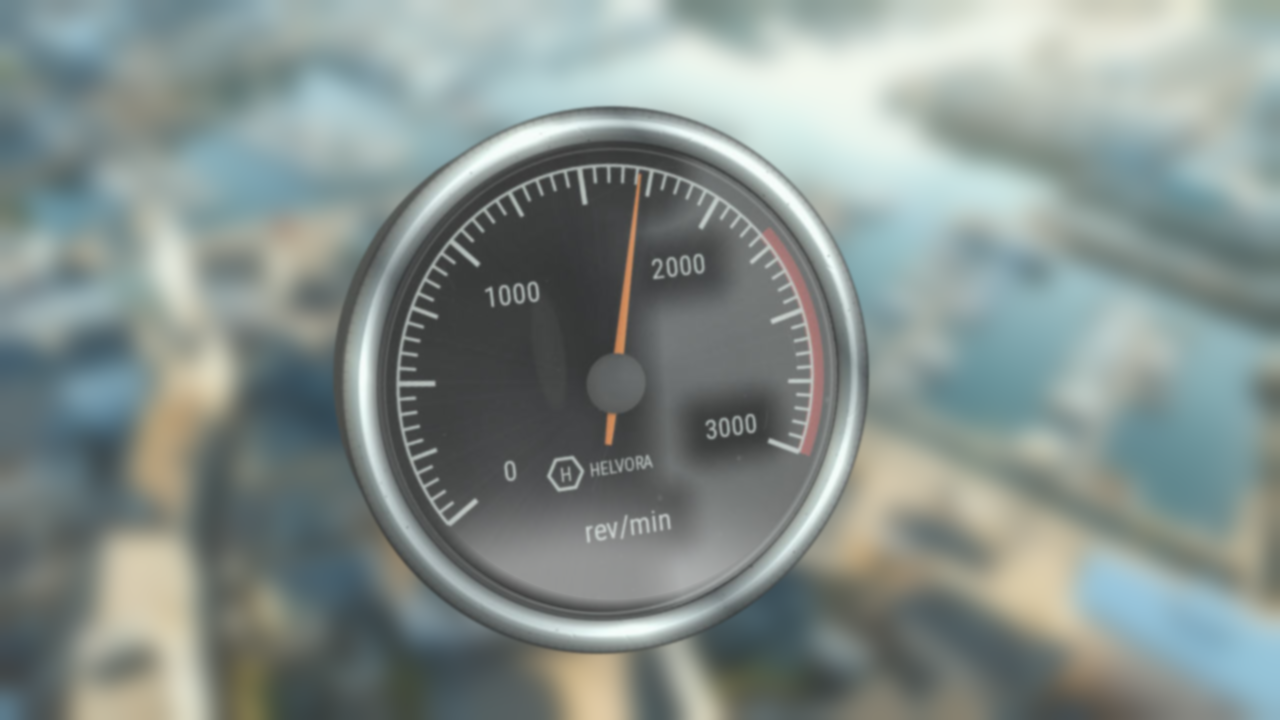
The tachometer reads 1700rpm
